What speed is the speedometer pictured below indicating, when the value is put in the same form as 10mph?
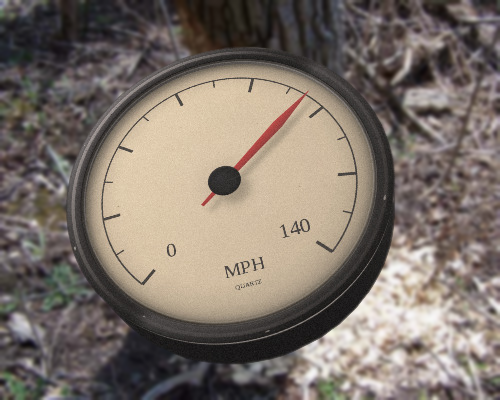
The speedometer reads 95mph
